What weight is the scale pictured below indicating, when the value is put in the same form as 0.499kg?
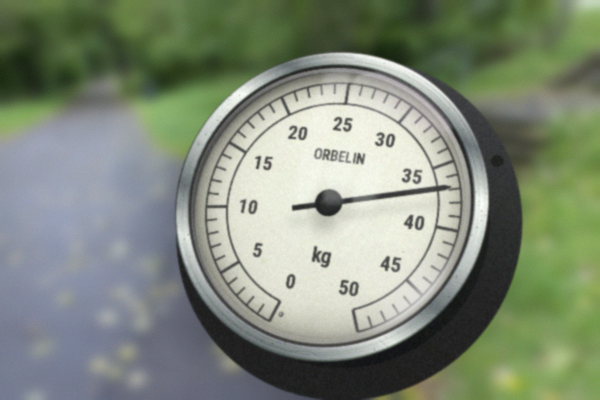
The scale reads 37kg
